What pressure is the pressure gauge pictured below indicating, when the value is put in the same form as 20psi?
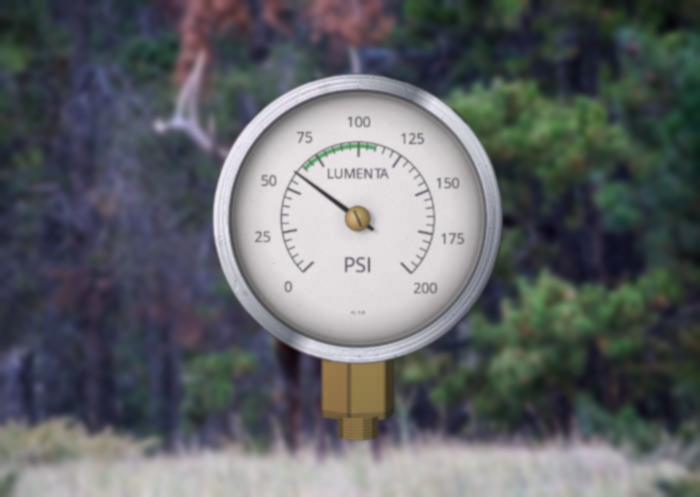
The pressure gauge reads 60psi
